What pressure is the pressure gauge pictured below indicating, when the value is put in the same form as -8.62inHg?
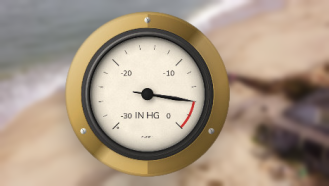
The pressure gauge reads -4inHg
